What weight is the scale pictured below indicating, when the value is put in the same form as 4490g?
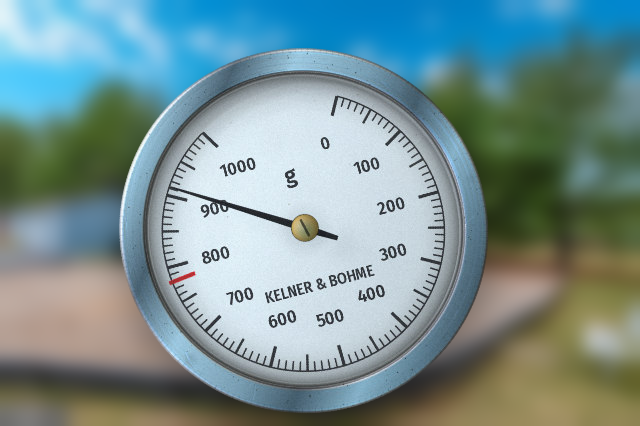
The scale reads 910g
